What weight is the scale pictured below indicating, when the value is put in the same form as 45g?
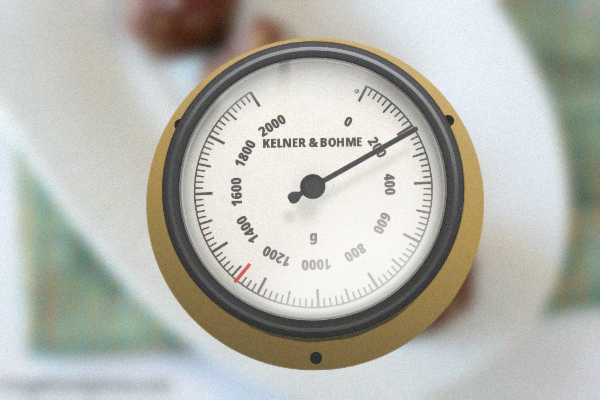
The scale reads 220g
